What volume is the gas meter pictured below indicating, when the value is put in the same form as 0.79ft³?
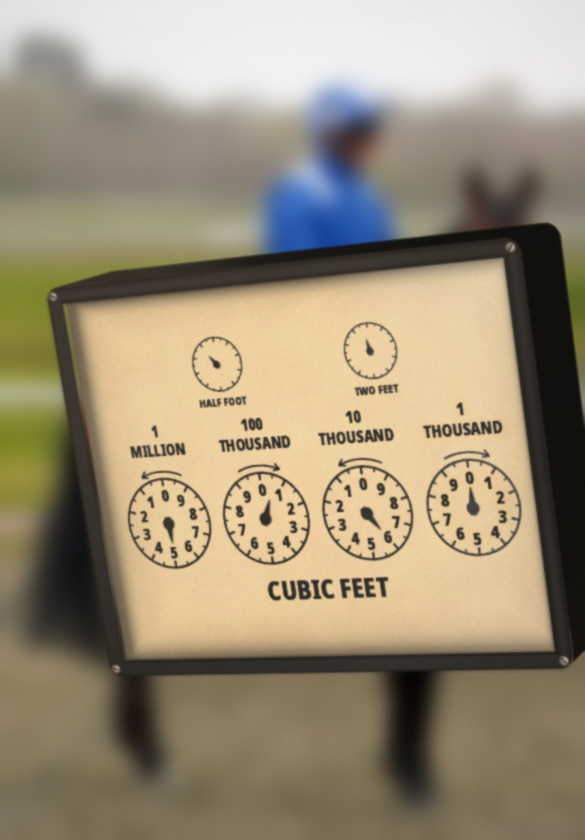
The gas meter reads 506000ft³
